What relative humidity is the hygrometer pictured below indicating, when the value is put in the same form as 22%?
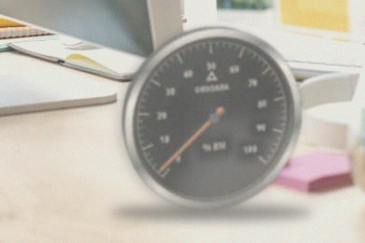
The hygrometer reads 2%
